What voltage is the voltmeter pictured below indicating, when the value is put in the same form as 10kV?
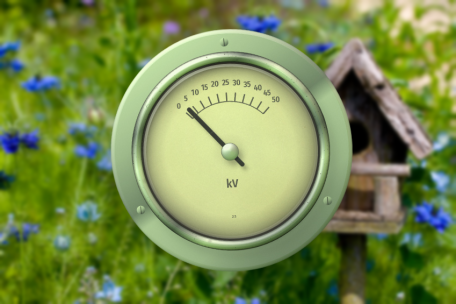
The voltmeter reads 2.5kV
